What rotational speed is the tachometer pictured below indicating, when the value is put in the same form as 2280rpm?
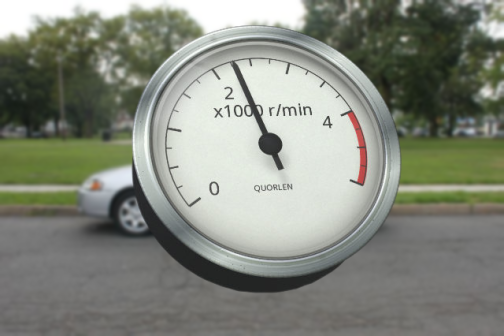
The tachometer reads 2250rpm
